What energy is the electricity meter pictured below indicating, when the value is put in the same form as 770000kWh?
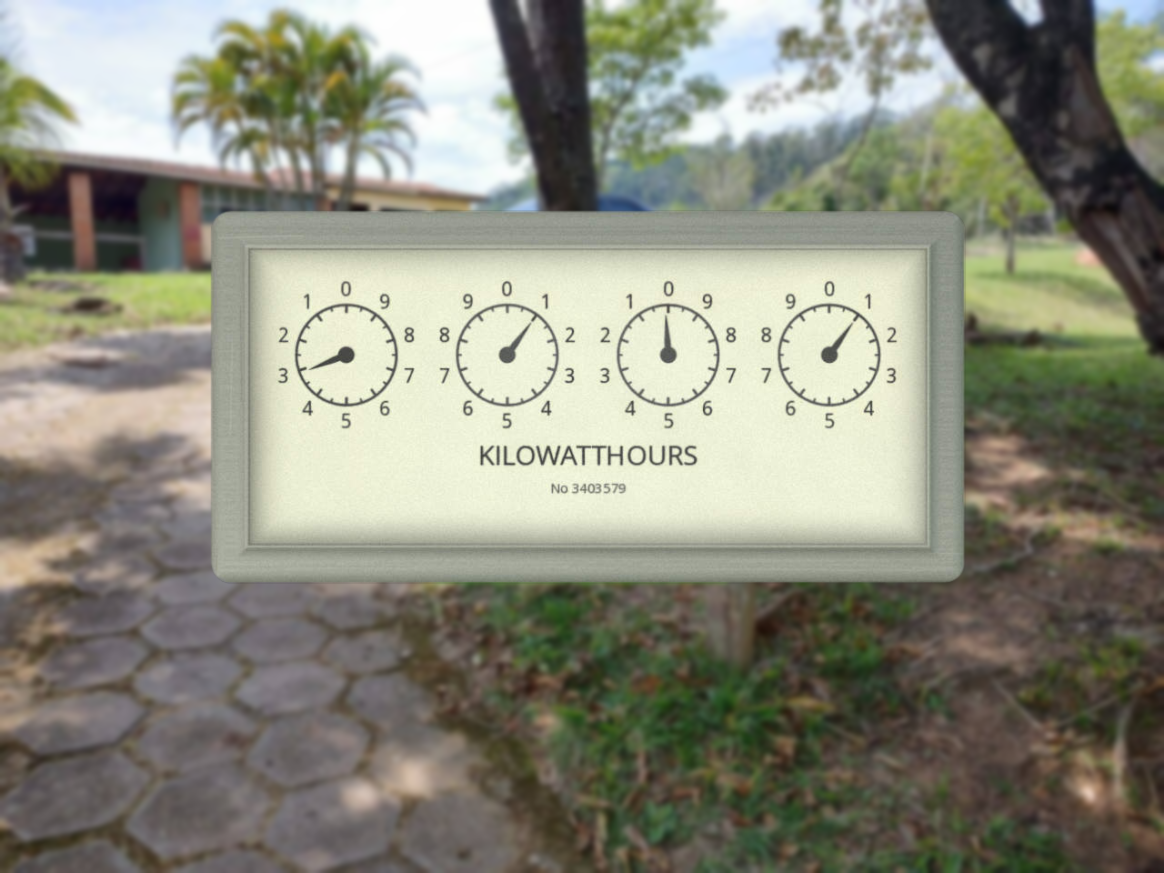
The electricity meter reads 3101kWh
